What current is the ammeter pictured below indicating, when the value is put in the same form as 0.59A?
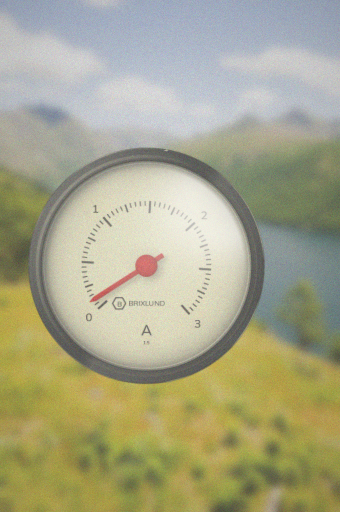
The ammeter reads 0.1A
